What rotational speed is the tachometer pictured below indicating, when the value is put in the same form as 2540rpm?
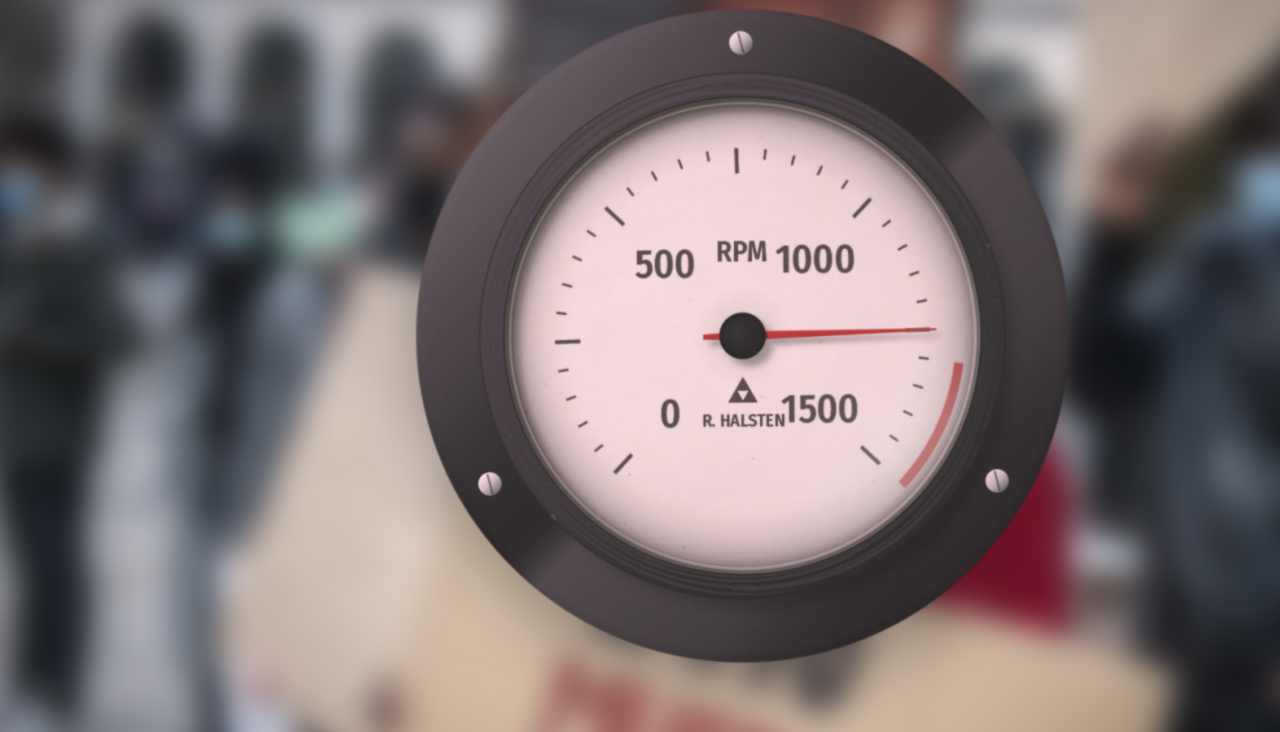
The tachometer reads 1250rpm
